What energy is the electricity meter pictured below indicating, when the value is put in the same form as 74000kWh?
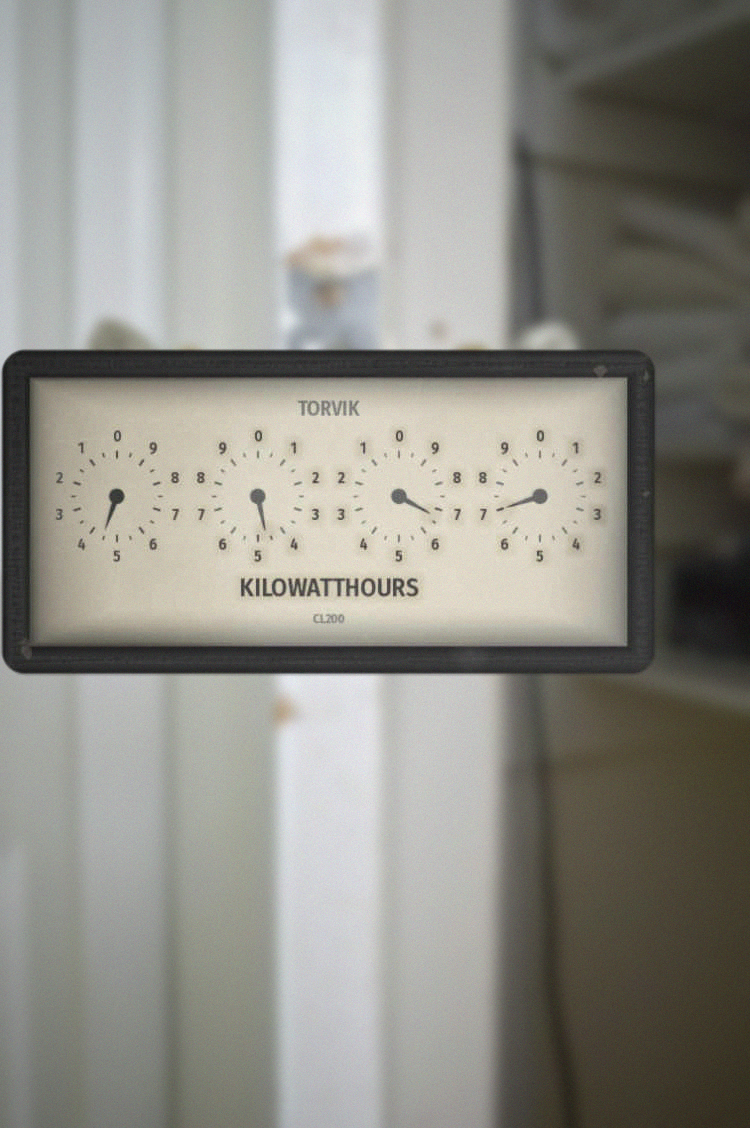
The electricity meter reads 4467kWh
